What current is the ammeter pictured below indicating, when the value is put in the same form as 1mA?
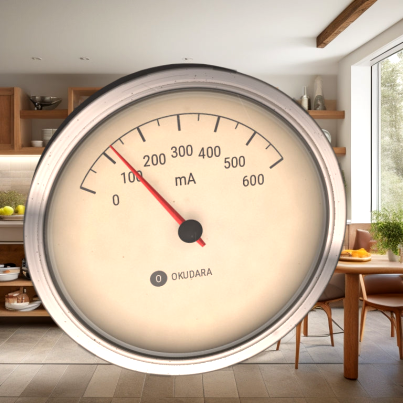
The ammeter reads 125mA
